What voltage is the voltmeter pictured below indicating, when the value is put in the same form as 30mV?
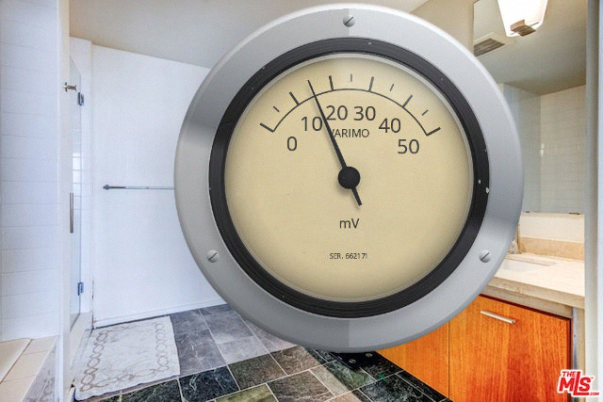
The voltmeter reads 15mV
